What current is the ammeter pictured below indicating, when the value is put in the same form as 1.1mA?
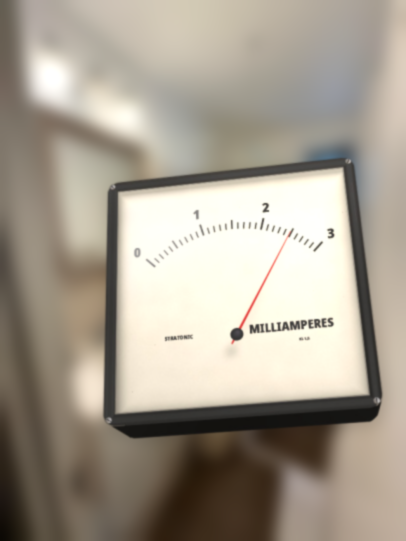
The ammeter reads 2.5mA
